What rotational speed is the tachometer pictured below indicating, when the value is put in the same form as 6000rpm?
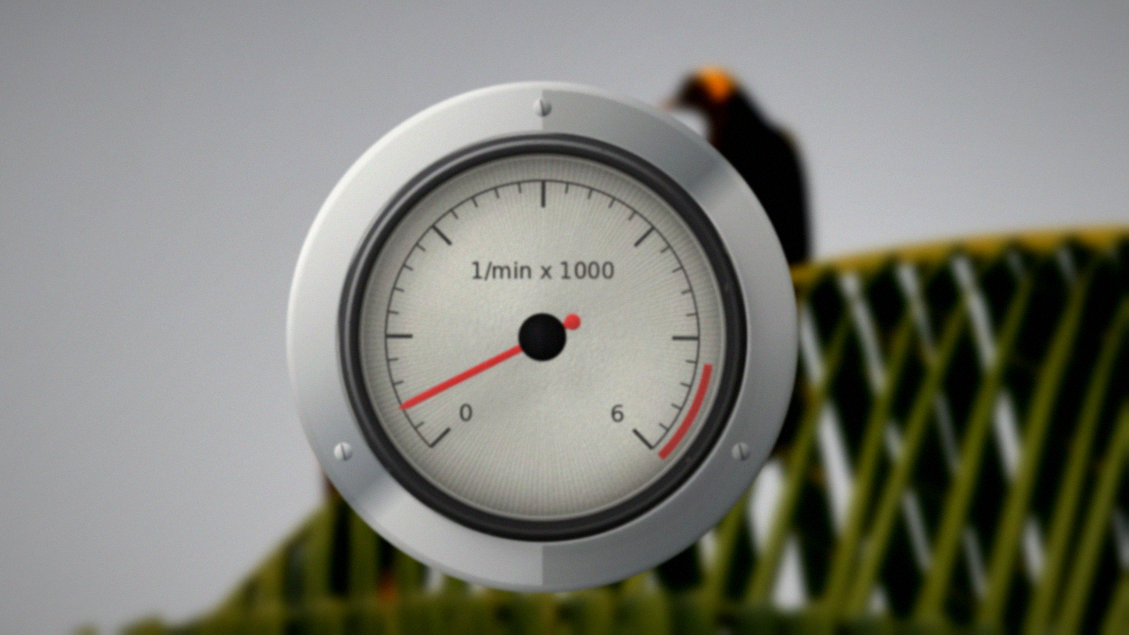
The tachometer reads 400rpm
